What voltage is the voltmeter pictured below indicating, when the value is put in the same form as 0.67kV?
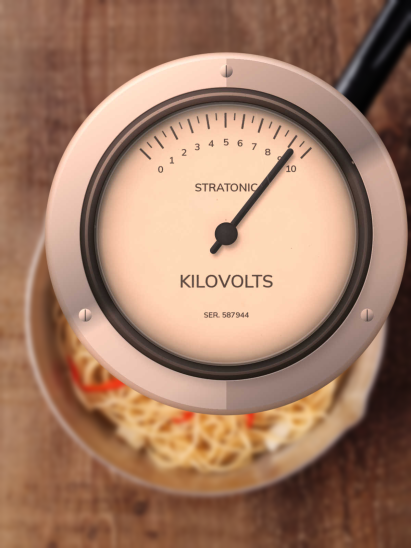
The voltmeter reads 9.25kV
